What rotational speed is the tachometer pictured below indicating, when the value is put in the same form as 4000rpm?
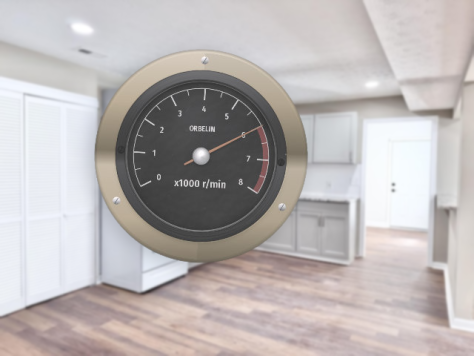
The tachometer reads 6000rpm
